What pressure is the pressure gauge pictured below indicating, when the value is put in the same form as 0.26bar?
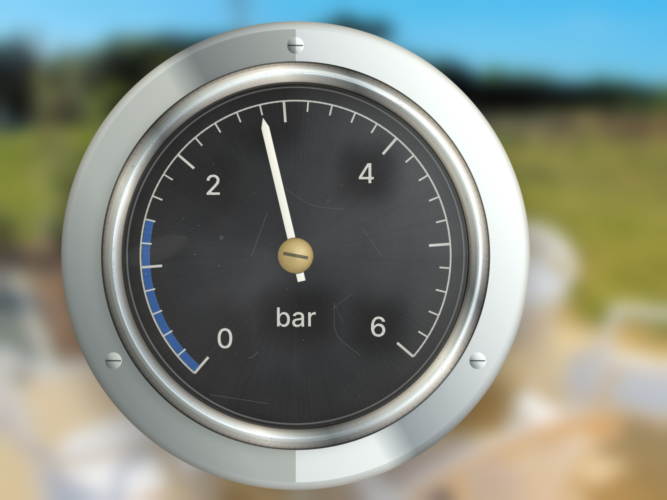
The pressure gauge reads 2.8bar
